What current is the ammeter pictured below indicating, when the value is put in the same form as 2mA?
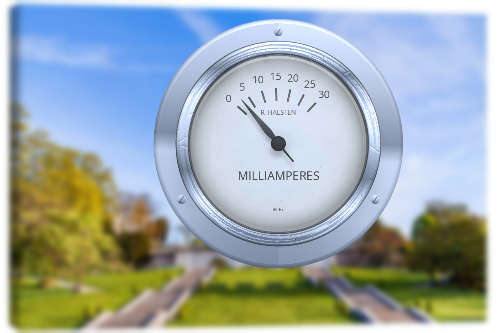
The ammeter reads 2.5mA
